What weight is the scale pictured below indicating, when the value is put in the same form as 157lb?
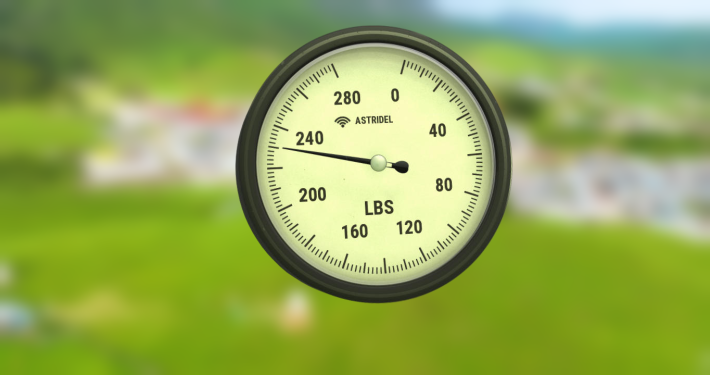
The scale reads 230lb
